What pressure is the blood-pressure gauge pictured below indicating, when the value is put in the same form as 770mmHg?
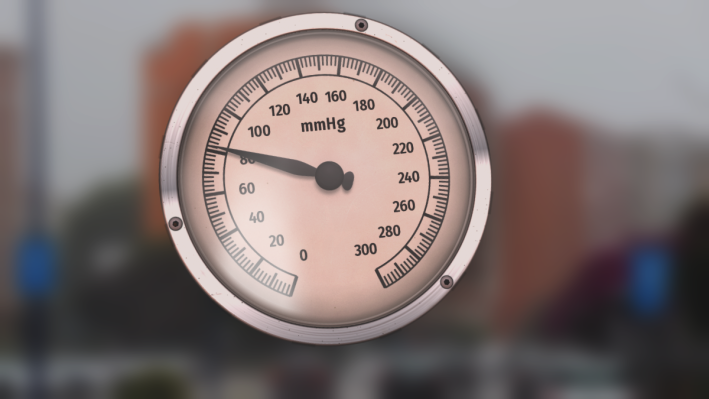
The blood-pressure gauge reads 82mmHg
